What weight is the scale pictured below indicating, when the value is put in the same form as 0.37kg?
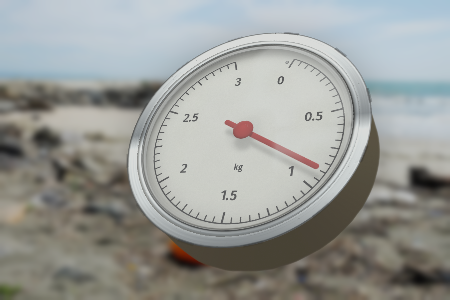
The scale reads 0.9kg
